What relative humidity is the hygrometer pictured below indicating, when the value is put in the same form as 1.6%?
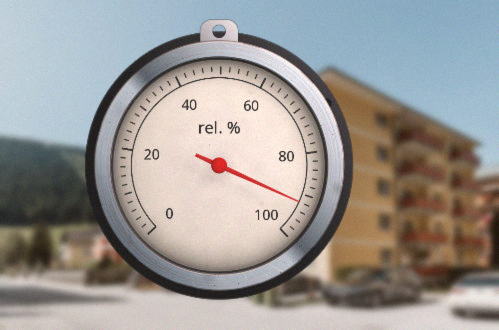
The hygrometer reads 92%
